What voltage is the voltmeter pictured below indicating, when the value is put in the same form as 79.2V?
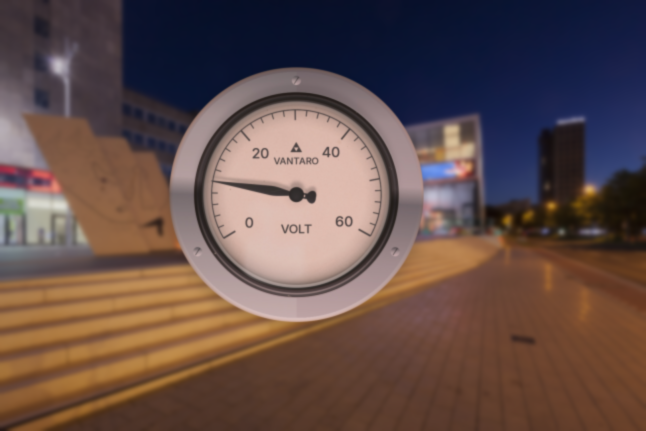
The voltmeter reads 10V
